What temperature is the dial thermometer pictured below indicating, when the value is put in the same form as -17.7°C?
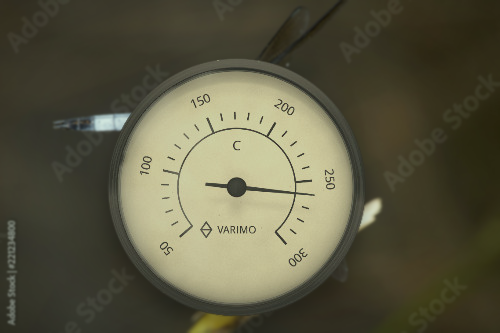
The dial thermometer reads 260°C
